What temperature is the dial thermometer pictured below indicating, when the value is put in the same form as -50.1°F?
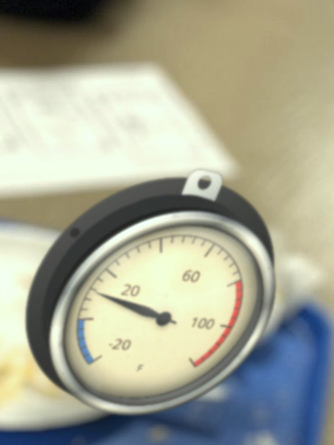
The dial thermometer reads 12°F
